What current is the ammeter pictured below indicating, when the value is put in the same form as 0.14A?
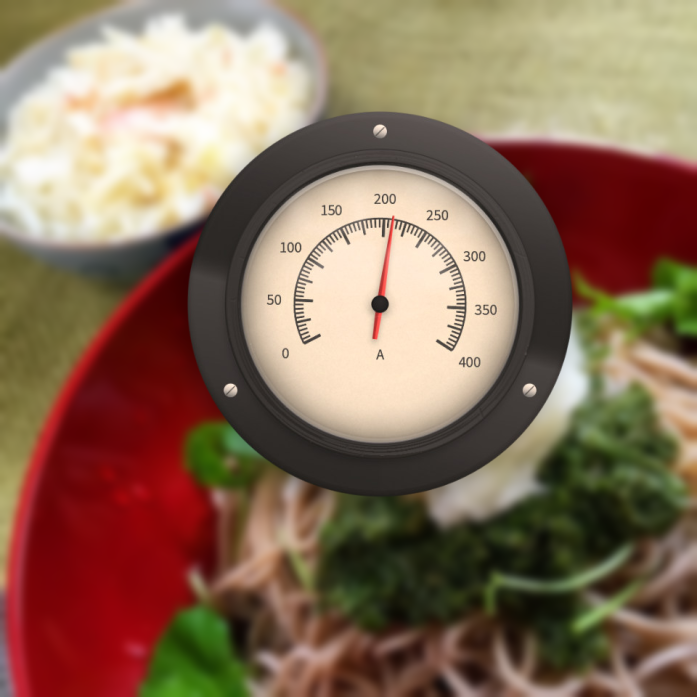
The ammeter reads 210A
